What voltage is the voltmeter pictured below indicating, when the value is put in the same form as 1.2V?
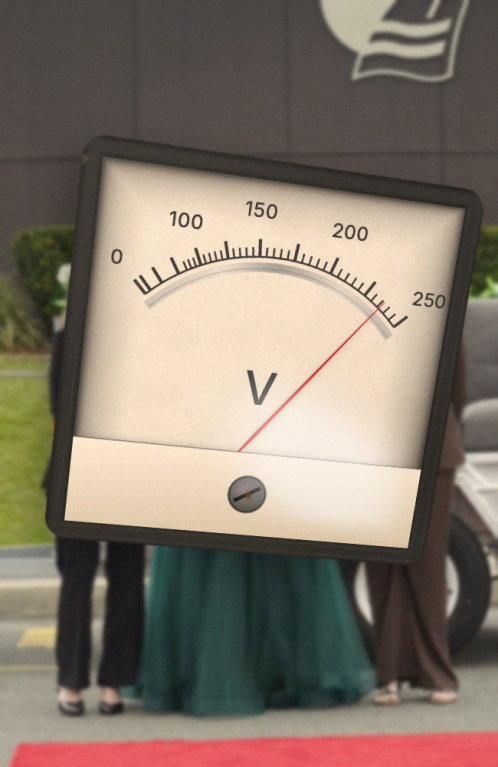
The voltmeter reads 235V
